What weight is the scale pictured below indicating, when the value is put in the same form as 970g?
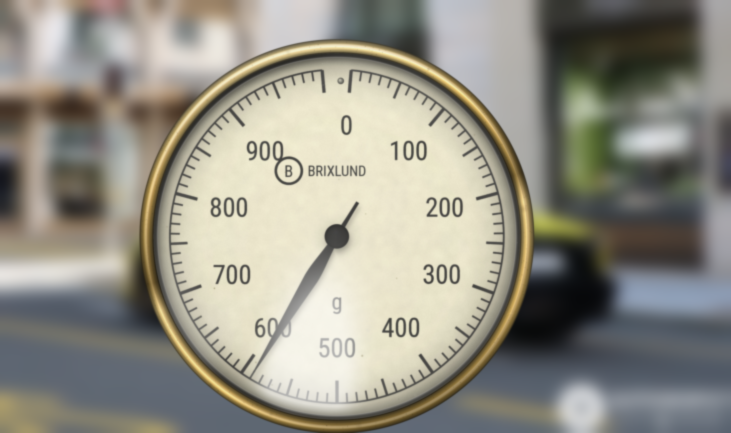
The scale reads 590g
